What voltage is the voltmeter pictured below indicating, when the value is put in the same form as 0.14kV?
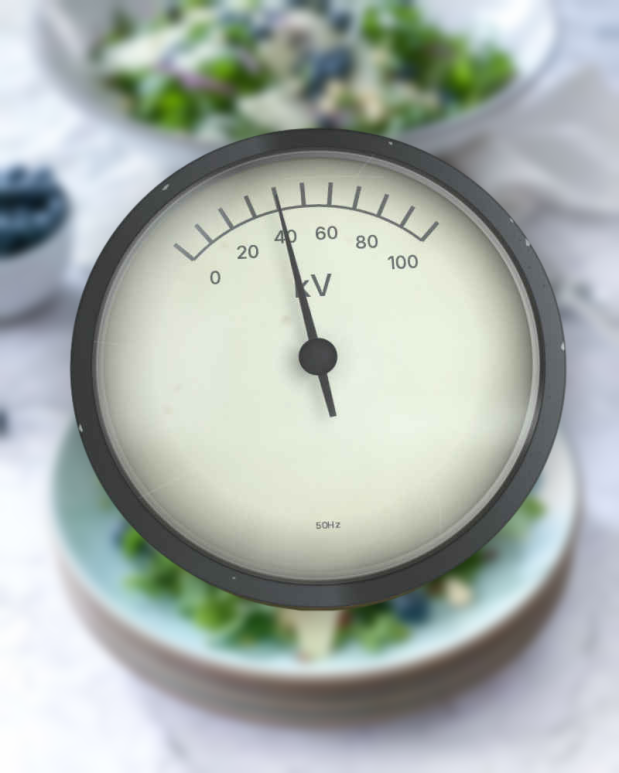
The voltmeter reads 40kV
